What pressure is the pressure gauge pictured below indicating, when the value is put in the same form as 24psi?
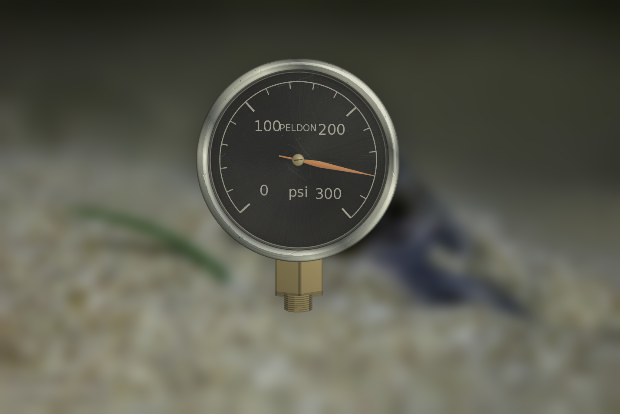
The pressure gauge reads 260psi
